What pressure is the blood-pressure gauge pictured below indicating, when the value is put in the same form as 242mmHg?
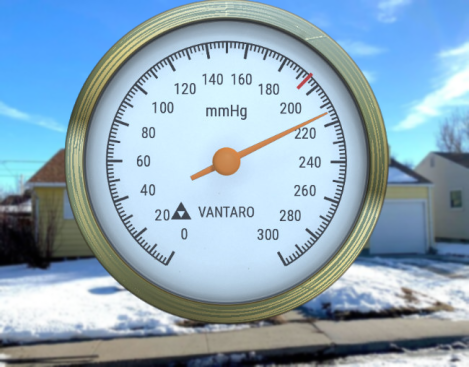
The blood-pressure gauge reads 214mmHg
